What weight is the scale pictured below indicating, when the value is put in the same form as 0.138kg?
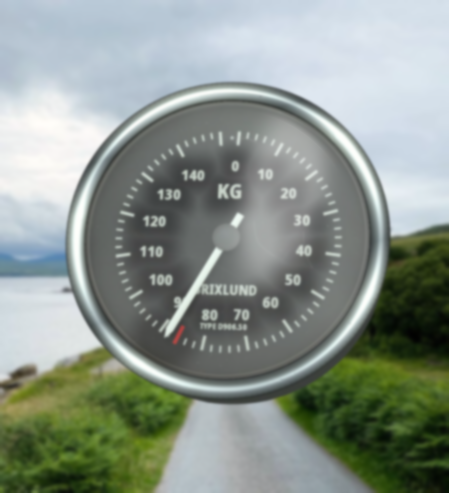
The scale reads 88kg
